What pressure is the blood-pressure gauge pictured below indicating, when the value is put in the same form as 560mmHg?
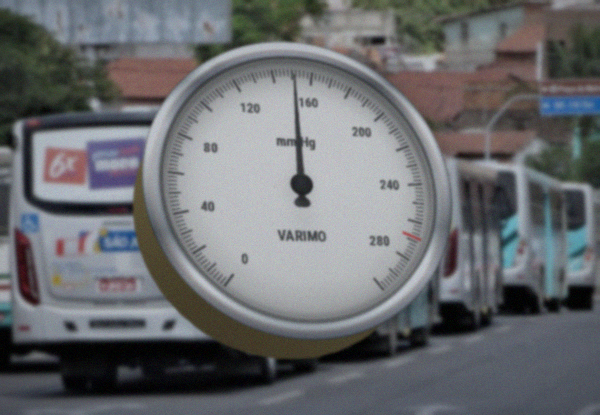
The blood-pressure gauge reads 150mmHg
